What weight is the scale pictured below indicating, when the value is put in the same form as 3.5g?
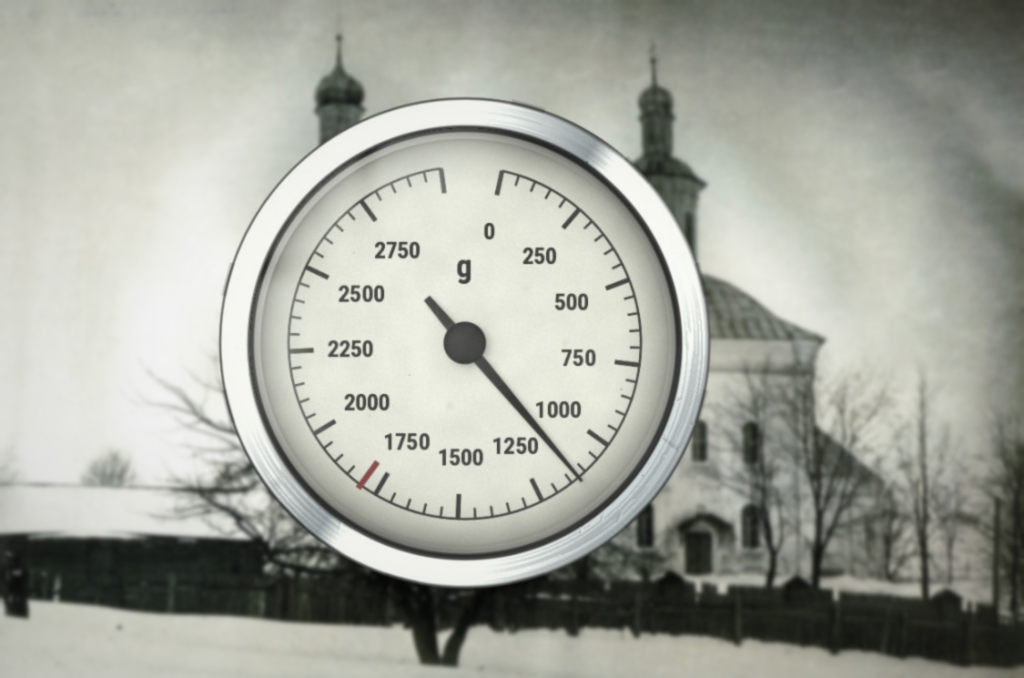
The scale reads 1125g
